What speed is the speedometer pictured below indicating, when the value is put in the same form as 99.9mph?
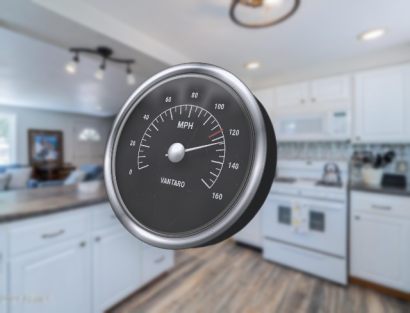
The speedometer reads 125mph
